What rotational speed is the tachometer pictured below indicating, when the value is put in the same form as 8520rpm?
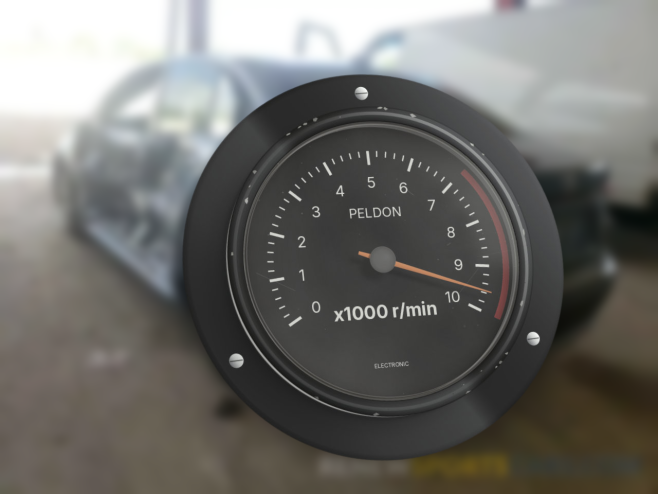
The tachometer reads 9600rpm
